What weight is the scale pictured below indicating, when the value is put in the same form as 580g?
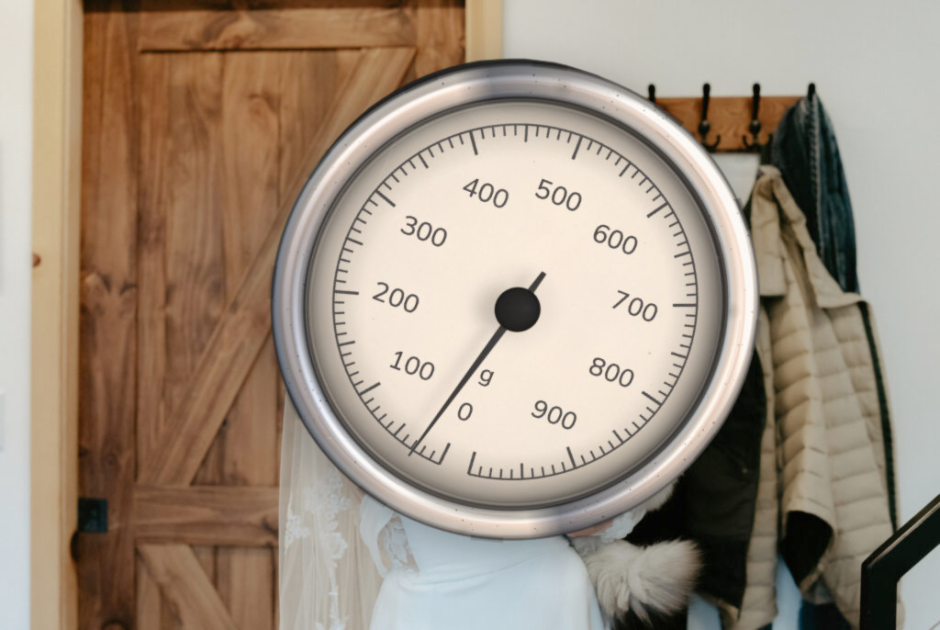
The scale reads 30g
